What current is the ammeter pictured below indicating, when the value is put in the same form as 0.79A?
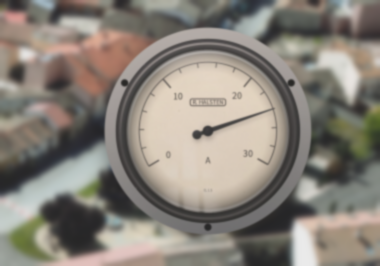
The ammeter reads 24A
